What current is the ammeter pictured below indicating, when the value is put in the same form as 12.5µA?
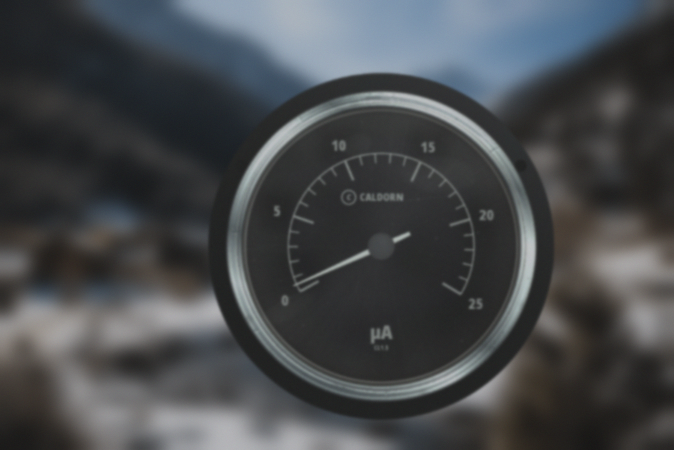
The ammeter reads 0.5µA
